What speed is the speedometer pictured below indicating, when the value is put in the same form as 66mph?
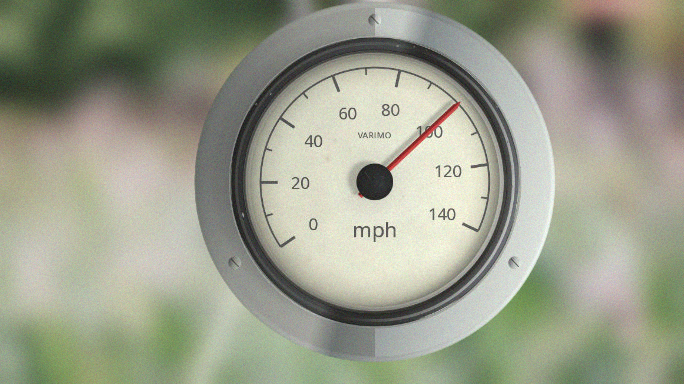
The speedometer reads 100mph
